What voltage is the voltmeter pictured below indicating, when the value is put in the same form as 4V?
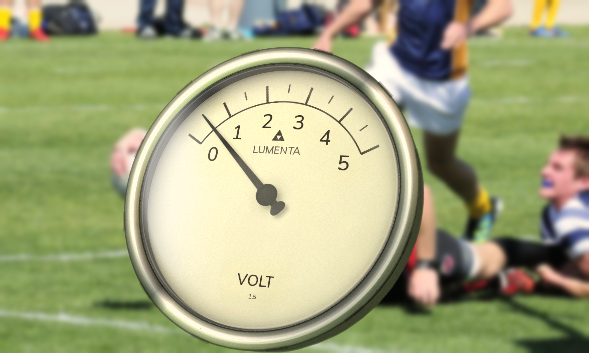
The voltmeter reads 0.5V
